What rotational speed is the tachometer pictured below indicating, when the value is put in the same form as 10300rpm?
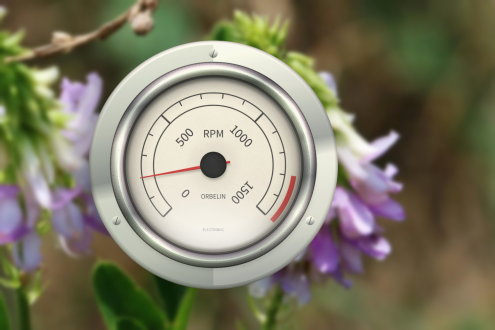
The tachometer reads 200rpm
